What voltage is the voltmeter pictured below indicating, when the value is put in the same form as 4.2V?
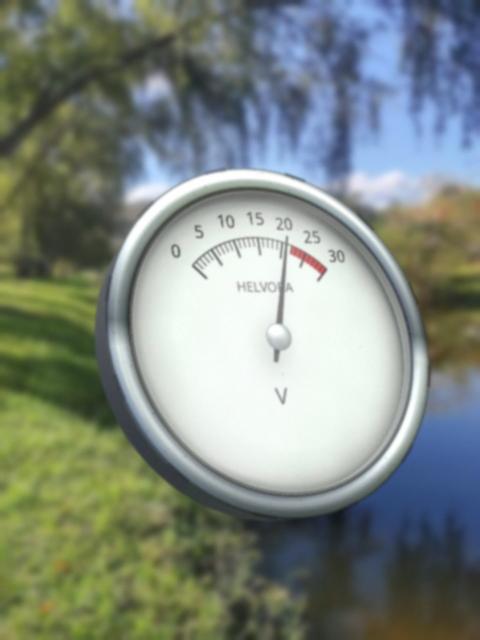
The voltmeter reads 20V
